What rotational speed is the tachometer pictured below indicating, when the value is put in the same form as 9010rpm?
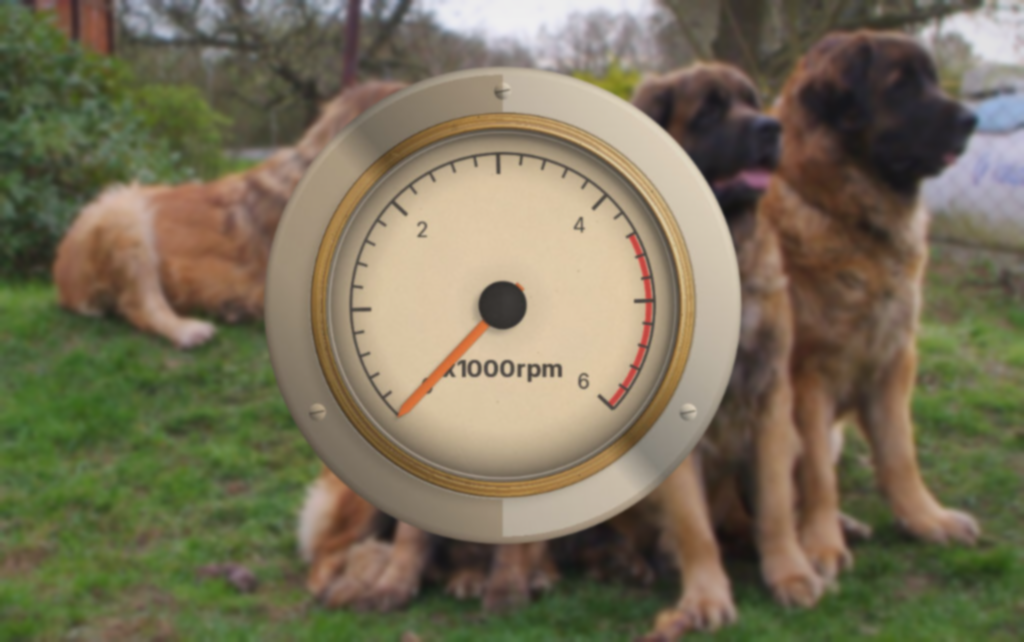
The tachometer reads 0rpm
